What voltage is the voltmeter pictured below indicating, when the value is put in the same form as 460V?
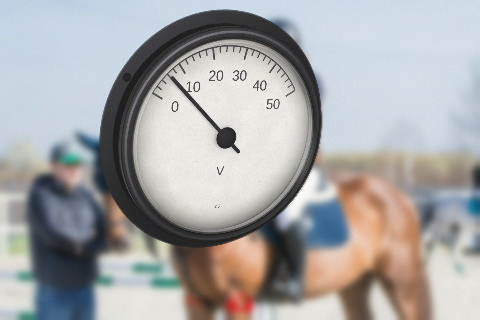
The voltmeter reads 6V
